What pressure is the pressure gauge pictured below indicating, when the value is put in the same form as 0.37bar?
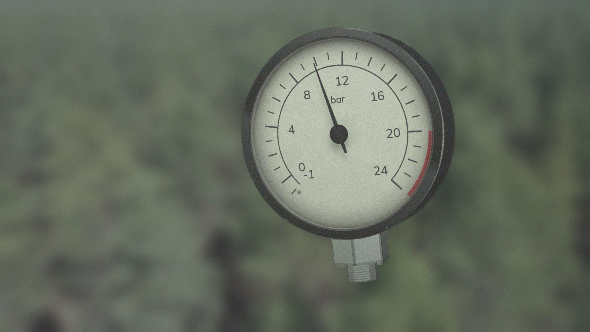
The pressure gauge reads 10bar
